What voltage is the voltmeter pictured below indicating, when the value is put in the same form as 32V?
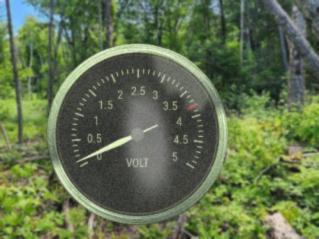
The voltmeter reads 0.1V
